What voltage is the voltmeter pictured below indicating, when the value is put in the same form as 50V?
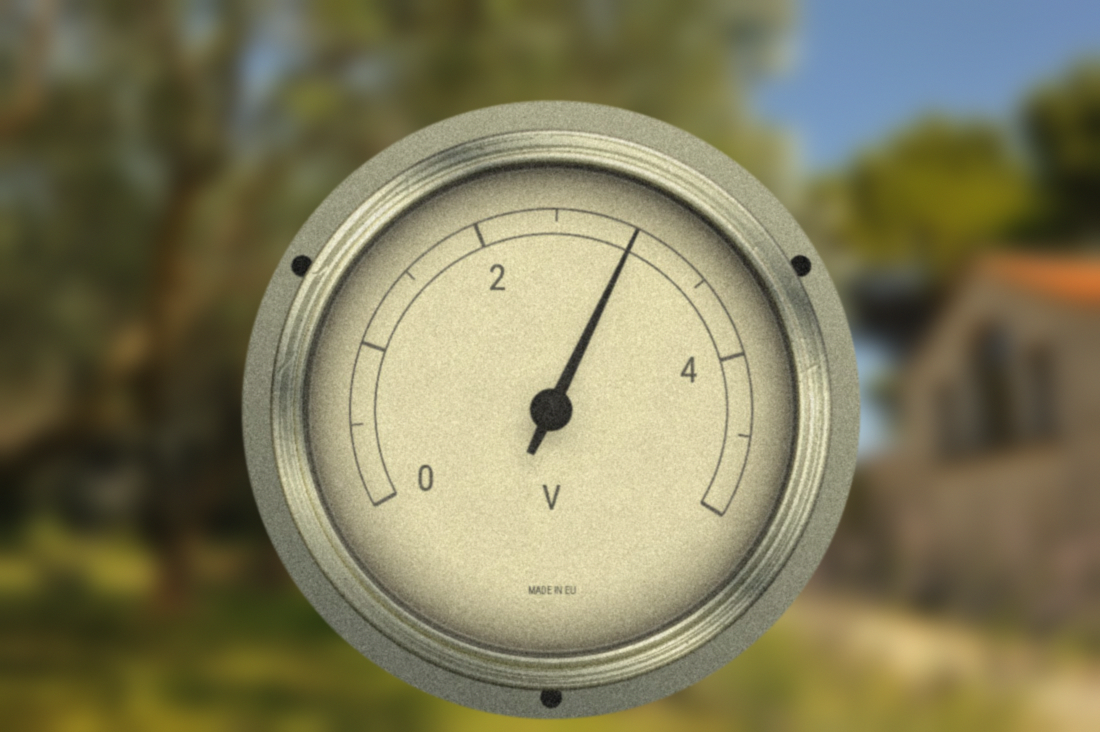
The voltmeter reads 3V
